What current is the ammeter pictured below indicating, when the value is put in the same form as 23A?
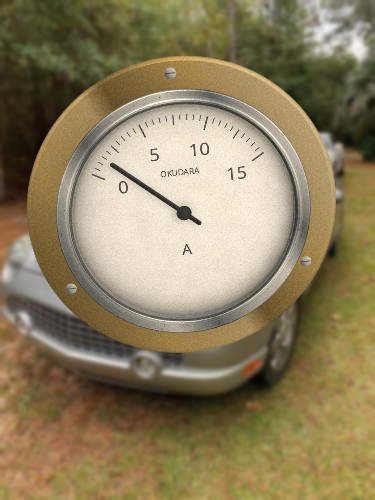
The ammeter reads 1.5A
